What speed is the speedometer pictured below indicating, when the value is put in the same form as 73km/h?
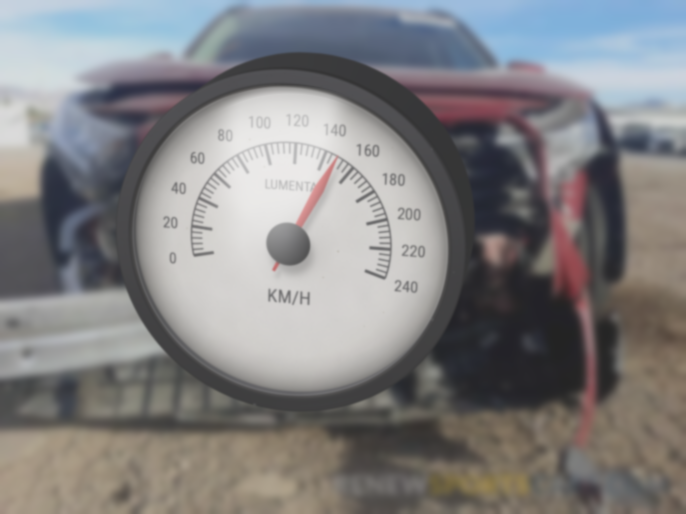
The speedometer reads 148km/h
